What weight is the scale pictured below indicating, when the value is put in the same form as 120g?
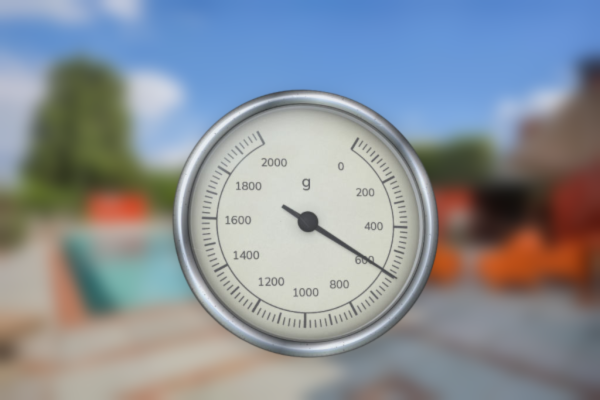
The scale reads 600g
